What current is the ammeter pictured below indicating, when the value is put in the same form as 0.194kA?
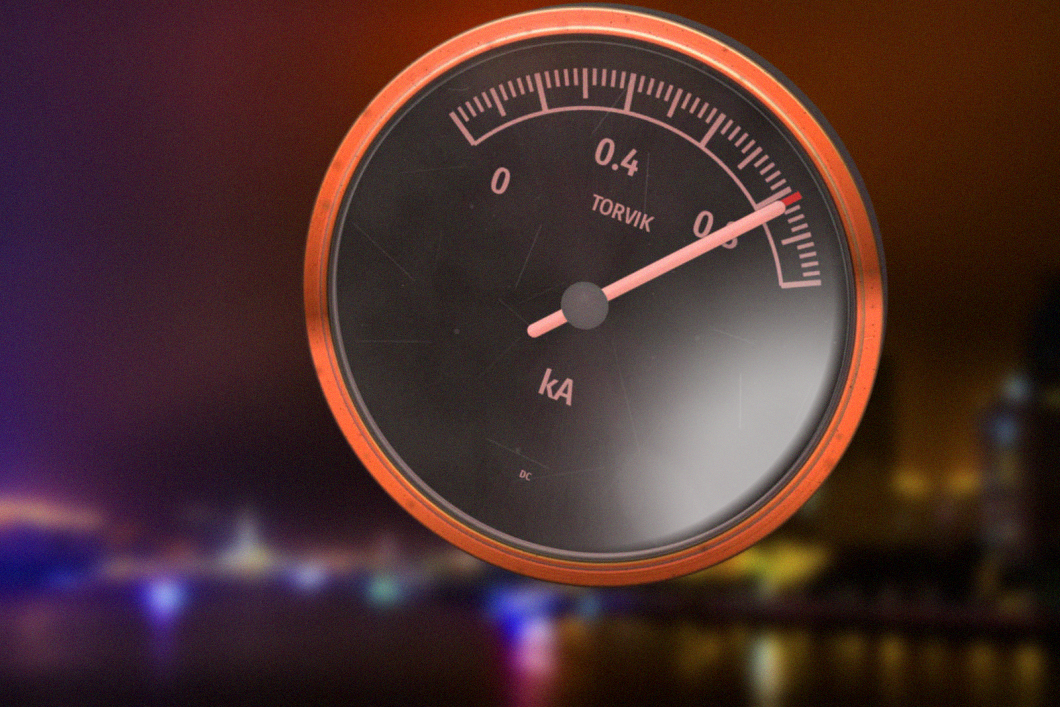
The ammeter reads 0.82kA
